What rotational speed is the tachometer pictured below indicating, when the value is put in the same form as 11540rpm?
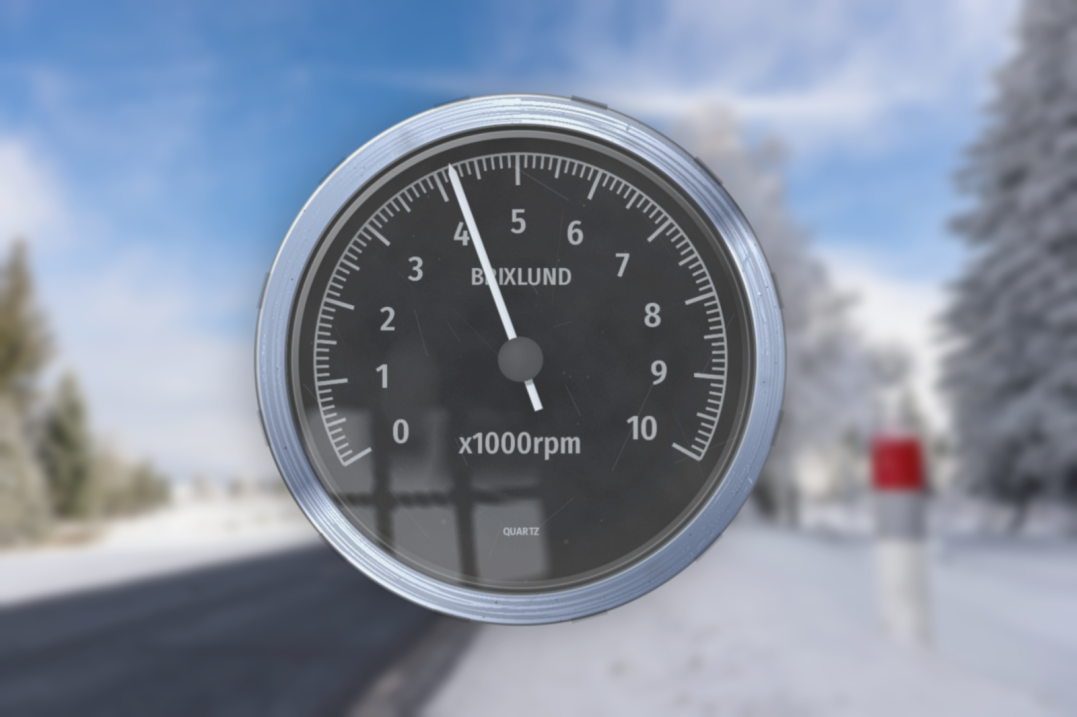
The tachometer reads 4200rpm
